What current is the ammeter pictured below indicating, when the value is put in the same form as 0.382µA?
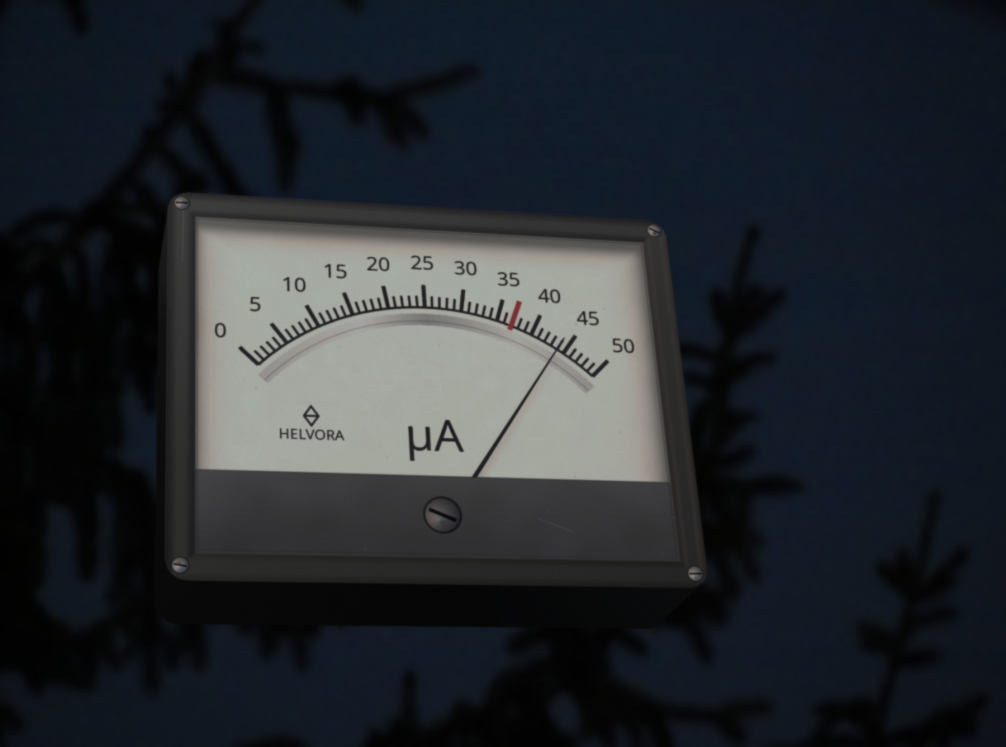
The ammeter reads 44µA
